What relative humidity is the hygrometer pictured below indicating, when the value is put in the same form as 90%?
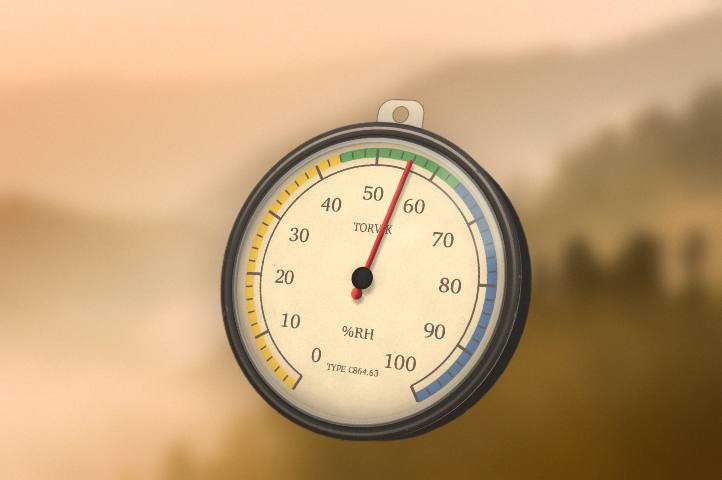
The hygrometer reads 56%
